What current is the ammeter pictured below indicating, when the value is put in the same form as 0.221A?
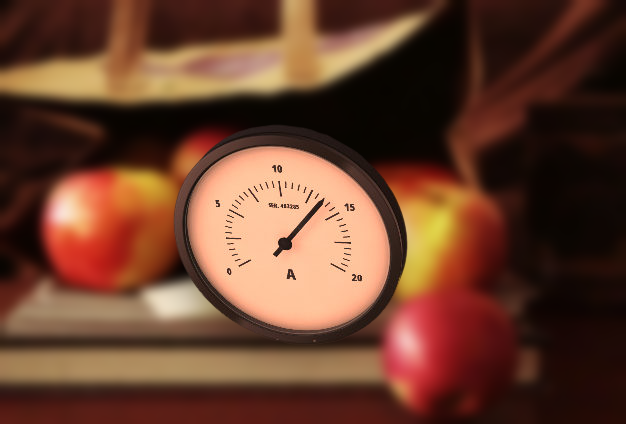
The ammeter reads 13.5A
